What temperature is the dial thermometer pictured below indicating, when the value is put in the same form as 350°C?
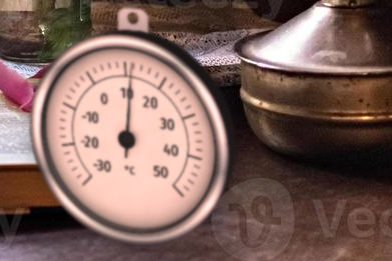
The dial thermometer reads 12°C
